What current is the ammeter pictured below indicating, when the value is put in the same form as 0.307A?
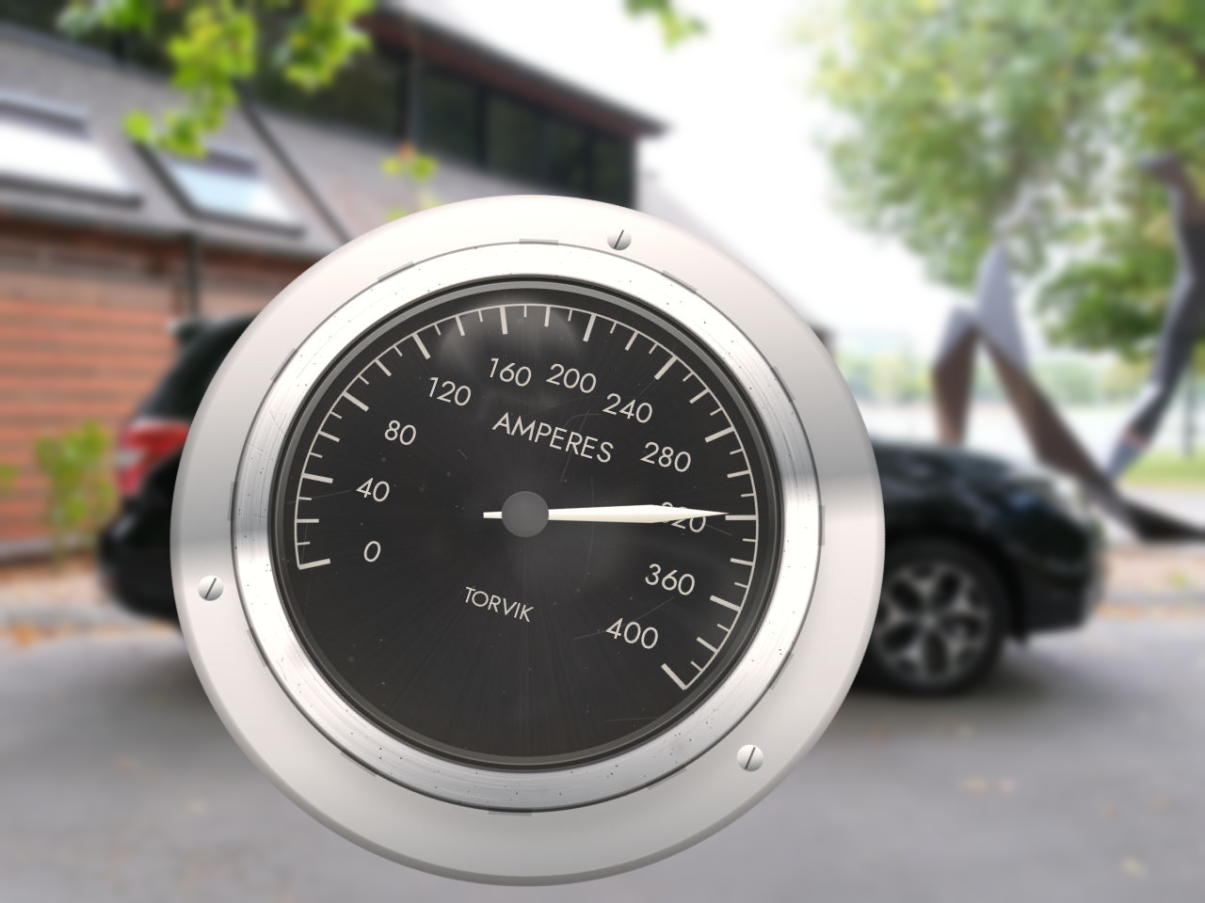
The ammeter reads 320A
